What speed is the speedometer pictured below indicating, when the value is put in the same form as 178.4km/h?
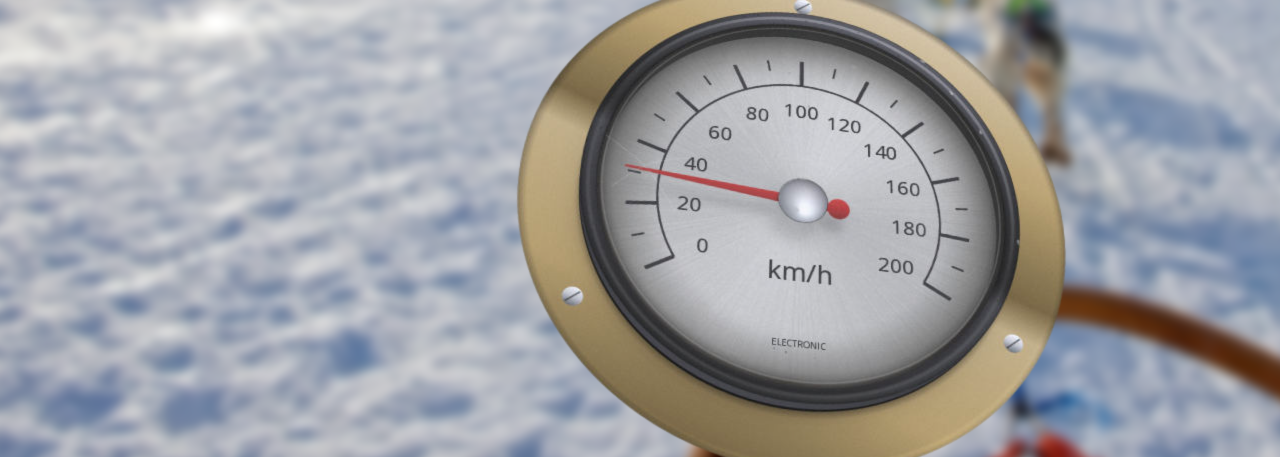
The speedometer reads 30km/h
